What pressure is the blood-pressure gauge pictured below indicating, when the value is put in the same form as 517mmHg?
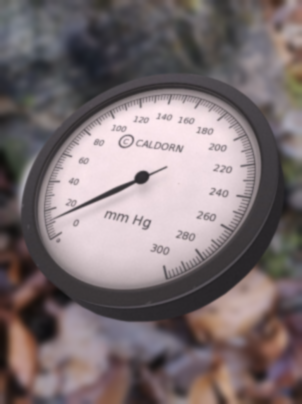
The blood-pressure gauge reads 10mmHg
